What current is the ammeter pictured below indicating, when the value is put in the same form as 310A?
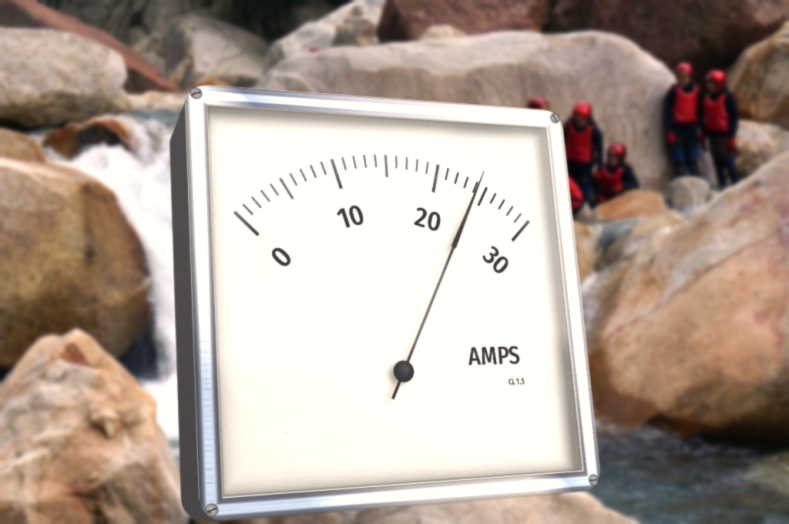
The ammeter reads 24A
